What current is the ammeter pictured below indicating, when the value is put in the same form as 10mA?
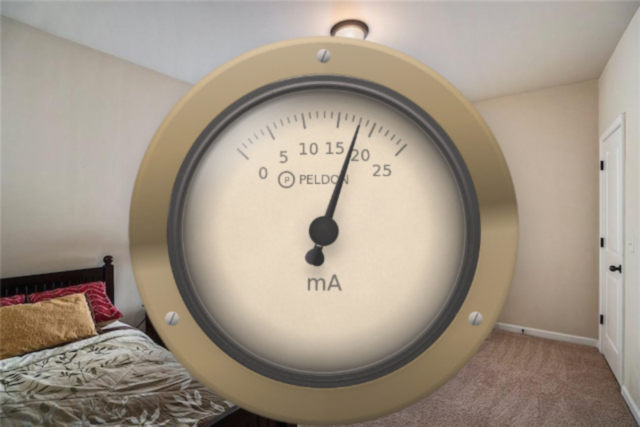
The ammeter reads 18mA
